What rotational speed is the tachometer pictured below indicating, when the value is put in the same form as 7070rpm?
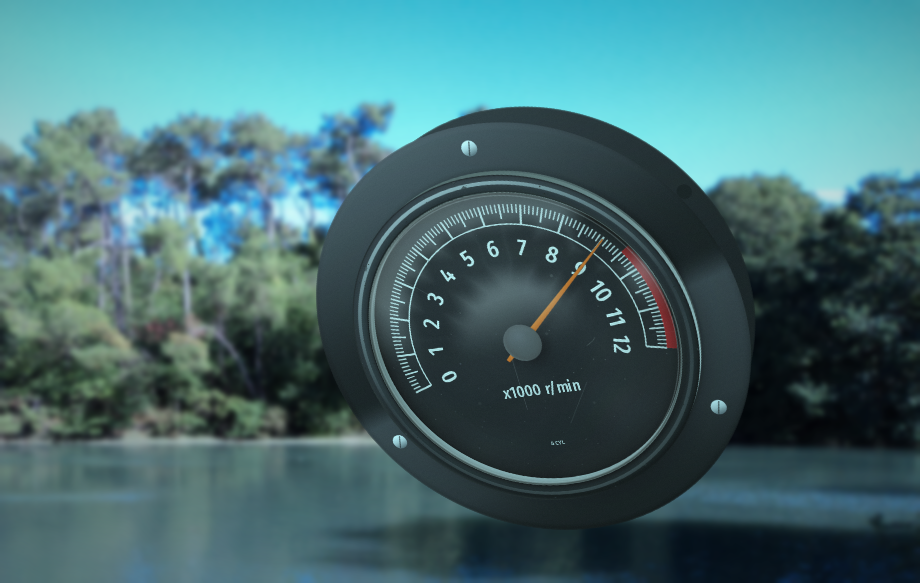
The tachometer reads 9000rpm
